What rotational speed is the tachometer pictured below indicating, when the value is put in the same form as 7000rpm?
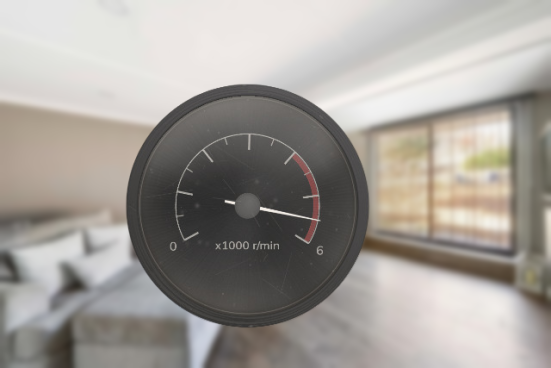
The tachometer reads 5500rpm
